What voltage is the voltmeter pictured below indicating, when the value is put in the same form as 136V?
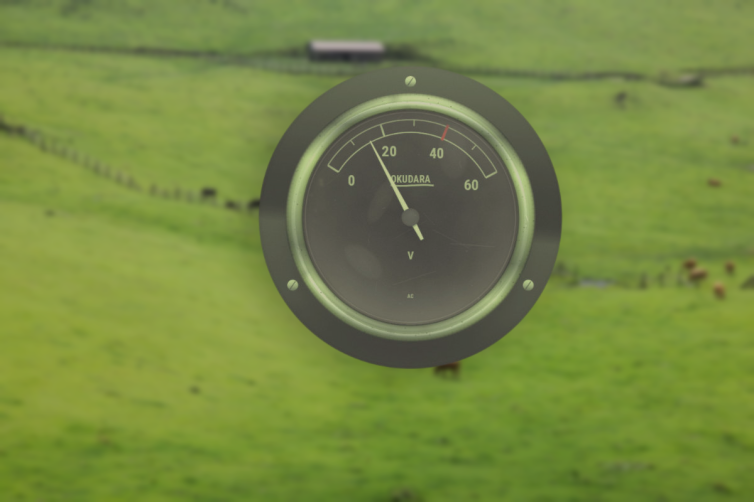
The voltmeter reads 15V
